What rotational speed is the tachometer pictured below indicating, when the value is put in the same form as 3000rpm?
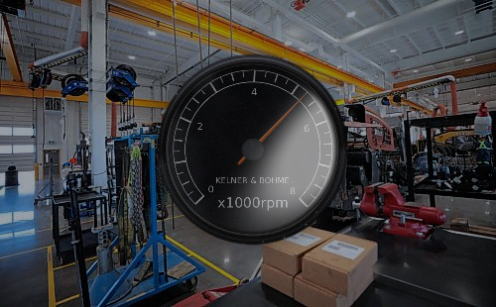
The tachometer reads 5250rpm
